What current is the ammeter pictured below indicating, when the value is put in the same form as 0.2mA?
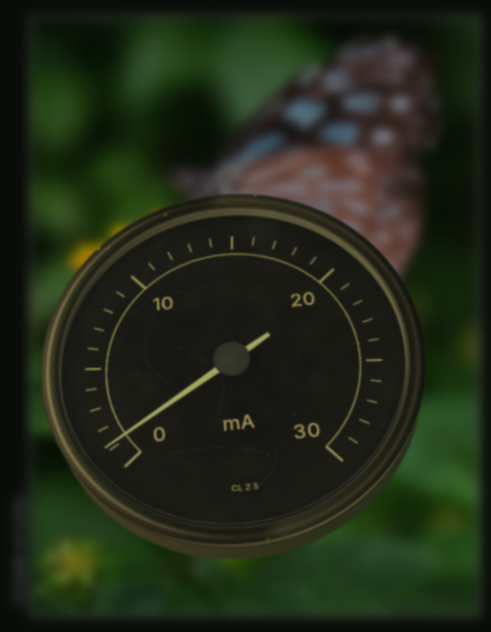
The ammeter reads 1mA
